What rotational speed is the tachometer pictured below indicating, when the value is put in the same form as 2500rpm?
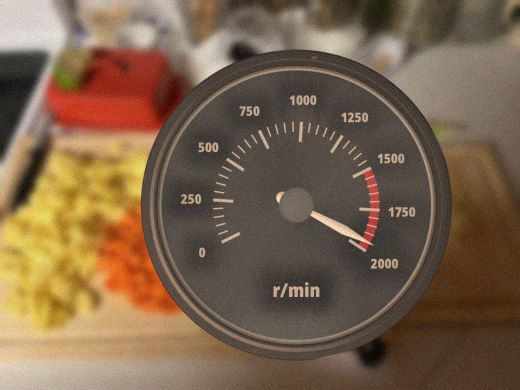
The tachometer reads 1950rpm
